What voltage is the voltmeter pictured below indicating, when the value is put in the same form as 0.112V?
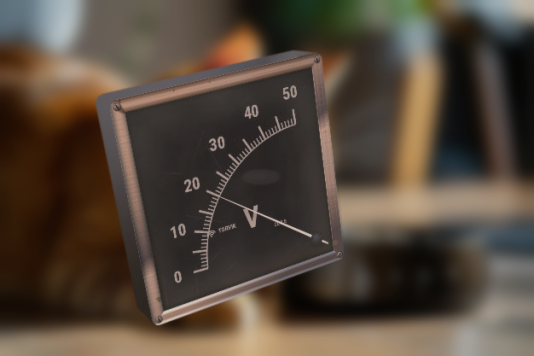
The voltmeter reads 20V
